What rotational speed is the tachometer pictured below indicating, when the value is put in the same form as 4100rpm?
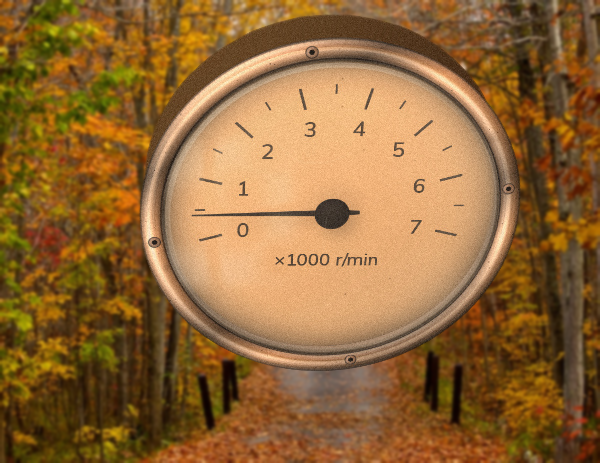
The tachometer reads 500rpm
